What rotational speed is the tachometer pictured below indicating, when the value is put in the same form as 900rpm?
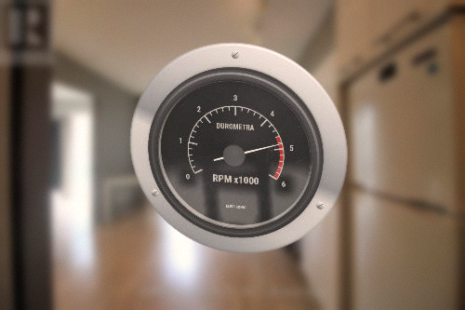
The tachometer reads 4800rpm
